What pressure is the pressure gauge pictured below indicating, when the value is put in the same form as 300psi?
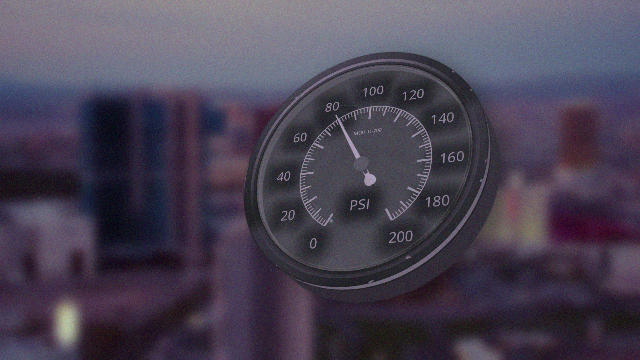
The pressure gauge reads 80psi
